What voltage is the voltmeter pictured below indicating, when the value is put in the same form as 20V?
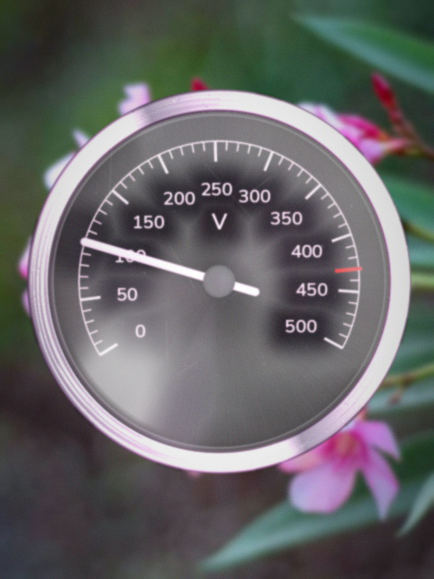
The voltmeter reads 100V
